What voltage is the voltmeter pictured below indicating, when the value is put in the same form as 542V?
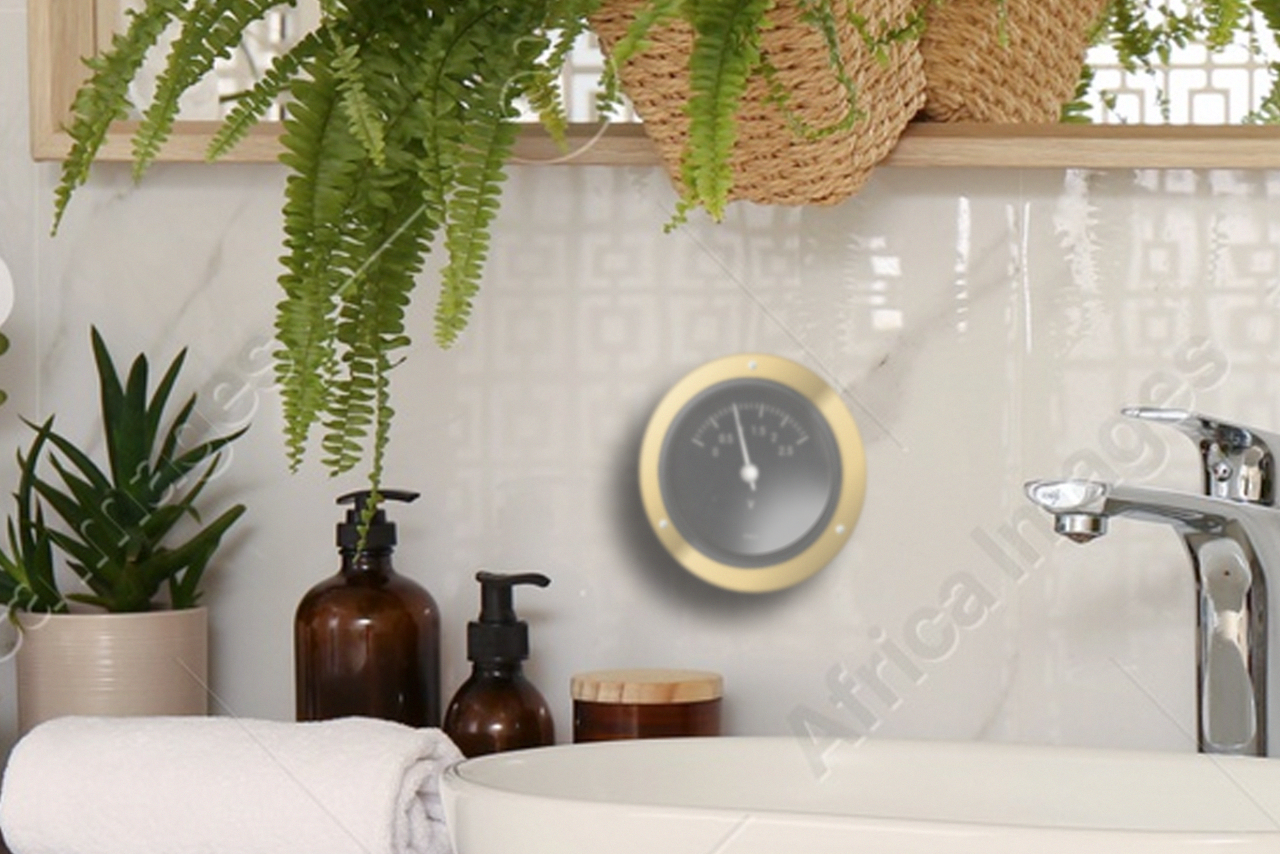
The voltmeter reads 1V
